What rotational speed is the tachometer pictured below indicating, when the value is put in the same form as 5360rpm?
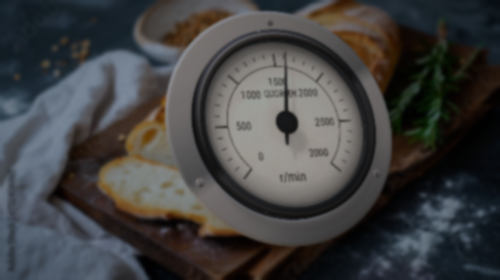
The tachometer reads 1600rpm
